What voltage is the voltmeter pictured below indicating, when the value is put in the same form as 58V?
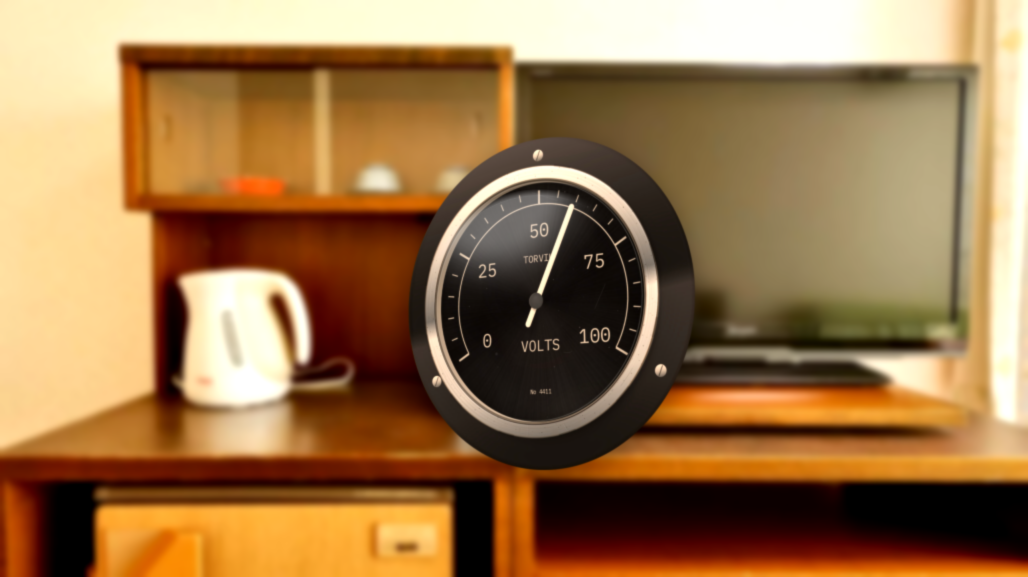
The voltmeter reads 60V
